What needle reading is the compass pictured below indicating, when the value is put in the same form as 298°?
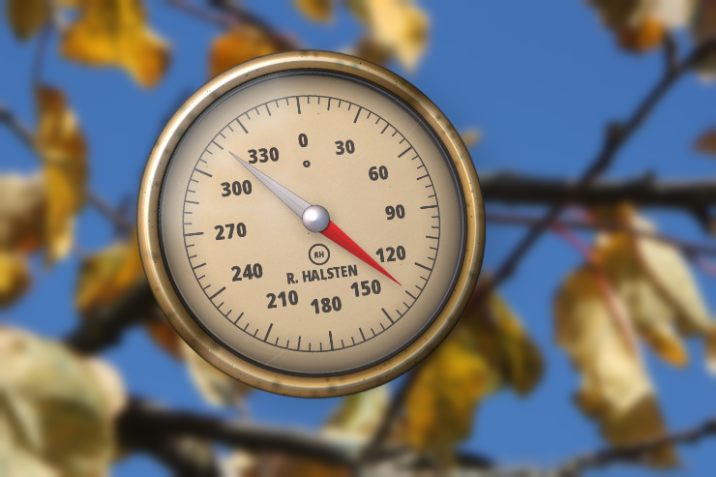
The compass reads 135°
